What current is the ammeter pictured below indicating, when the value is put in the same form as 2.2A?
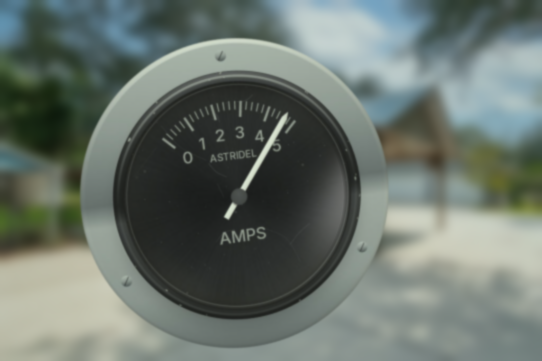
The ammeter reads 4.6A
